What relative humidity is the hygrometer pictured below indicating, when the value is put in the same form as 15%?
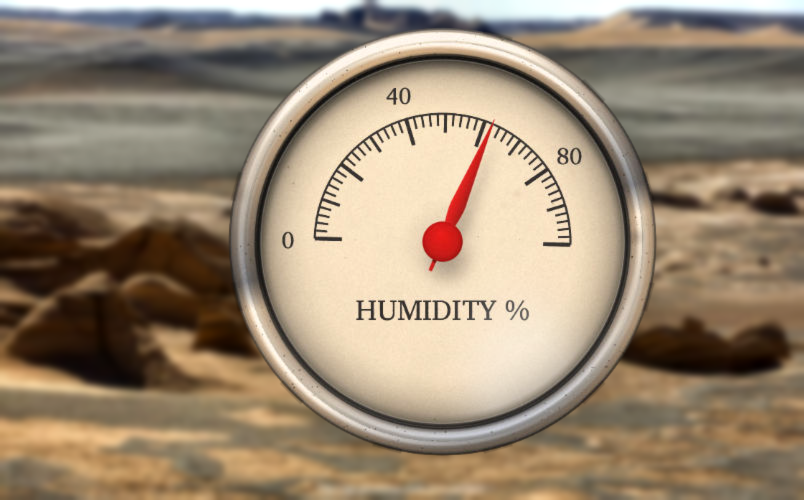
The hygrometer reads 62%
